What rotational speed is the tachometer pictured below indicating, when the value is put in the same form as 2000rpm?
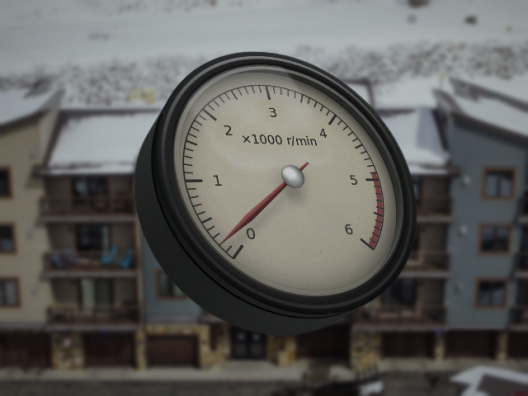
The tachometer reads 200rpm
